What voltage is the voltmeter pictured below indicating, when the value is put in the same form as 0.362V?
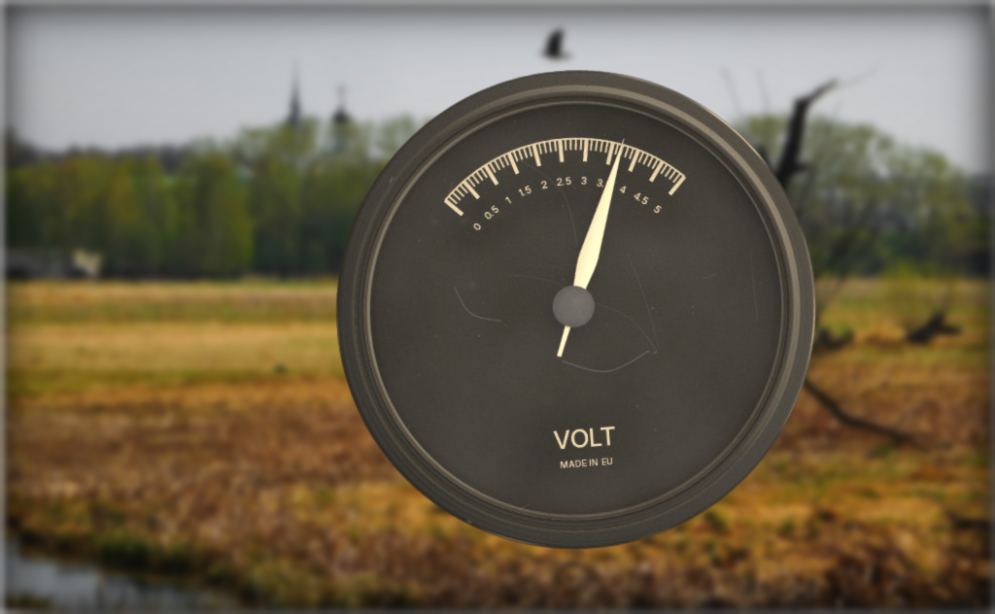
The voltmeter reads 3.7V
